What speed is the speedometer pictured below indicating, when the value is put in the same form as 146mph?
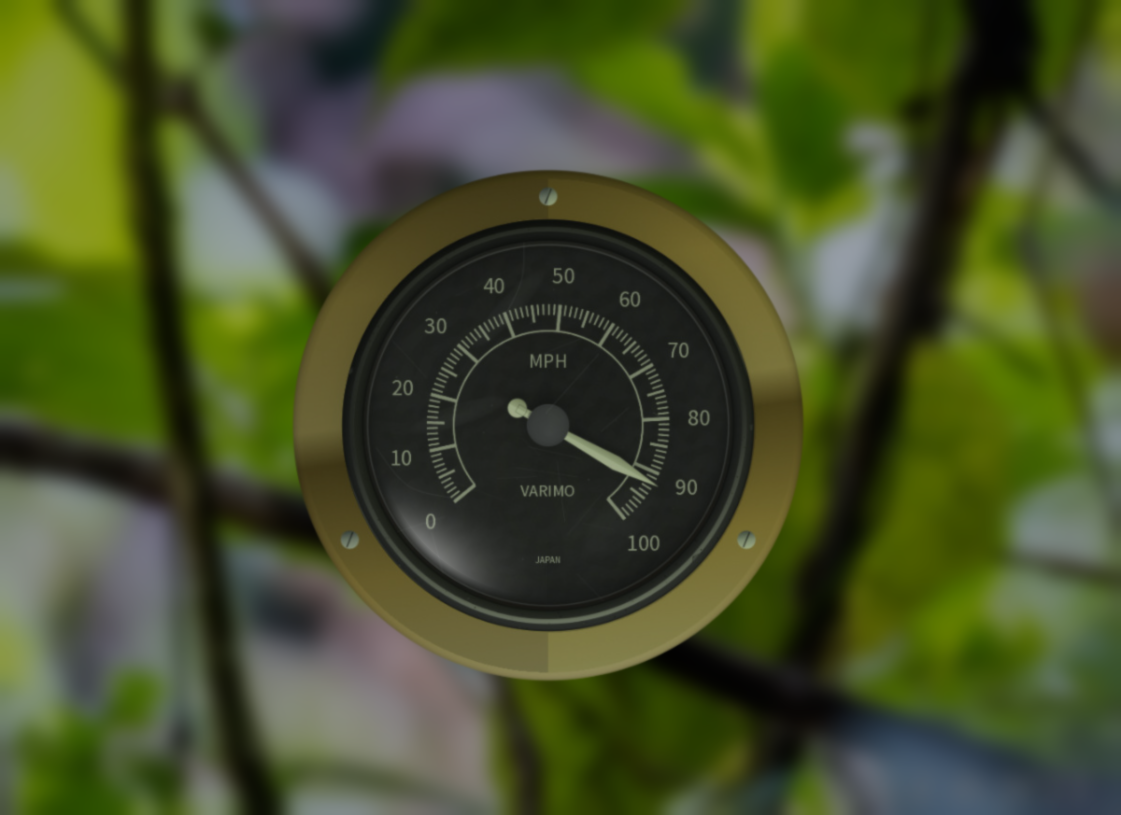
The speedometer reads 92mph
